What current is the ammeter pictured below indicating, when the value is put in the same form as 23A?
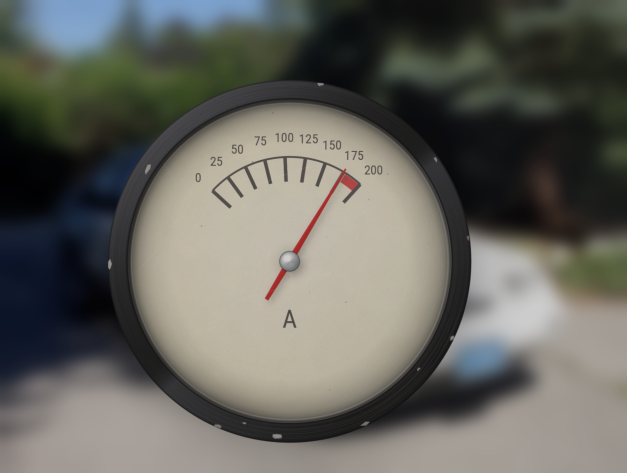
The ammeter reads 175A
